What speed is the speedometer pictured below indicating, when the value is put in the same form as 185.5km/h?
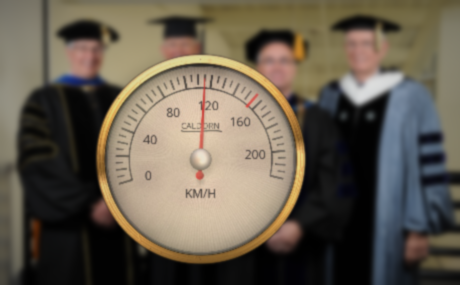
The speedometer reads 115km/h
